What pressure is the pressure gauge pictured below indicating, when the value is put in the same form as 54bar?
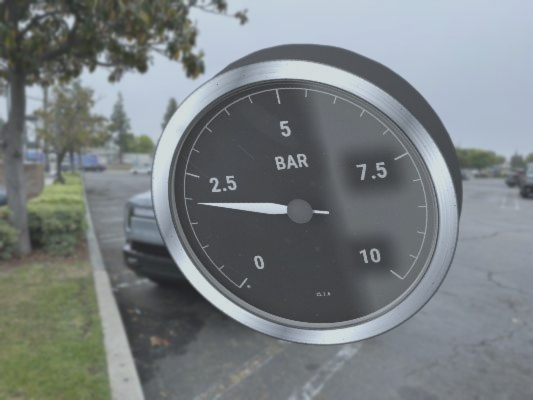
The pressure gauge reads 2bar
